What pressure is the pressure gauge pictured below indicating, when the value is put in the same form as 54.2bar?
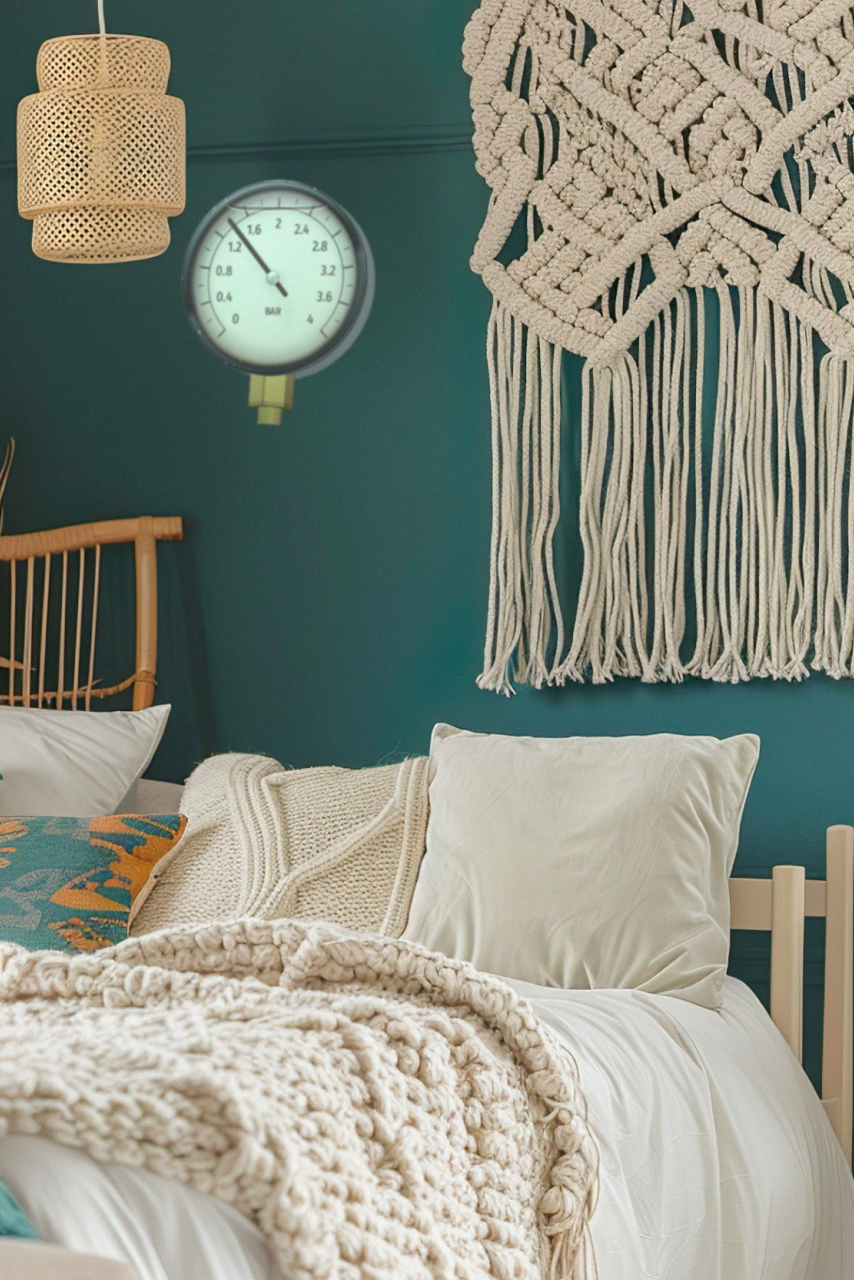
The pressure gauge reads 1.4bar
